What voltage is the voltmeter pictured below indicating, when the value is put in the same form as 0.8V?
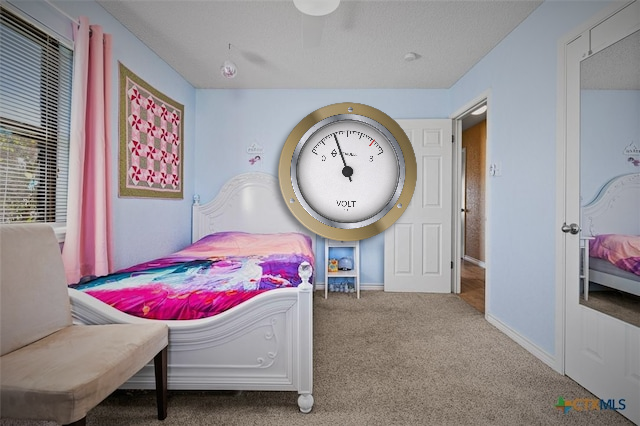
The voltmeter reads 1V
